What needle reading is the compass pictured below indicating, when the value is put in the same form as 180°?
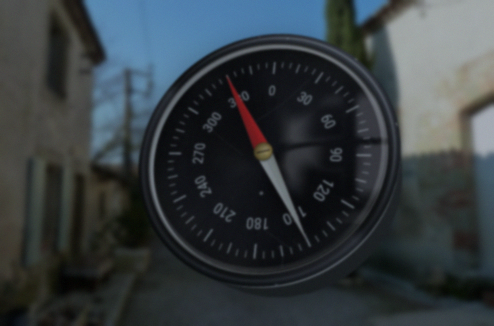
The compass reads 330°
